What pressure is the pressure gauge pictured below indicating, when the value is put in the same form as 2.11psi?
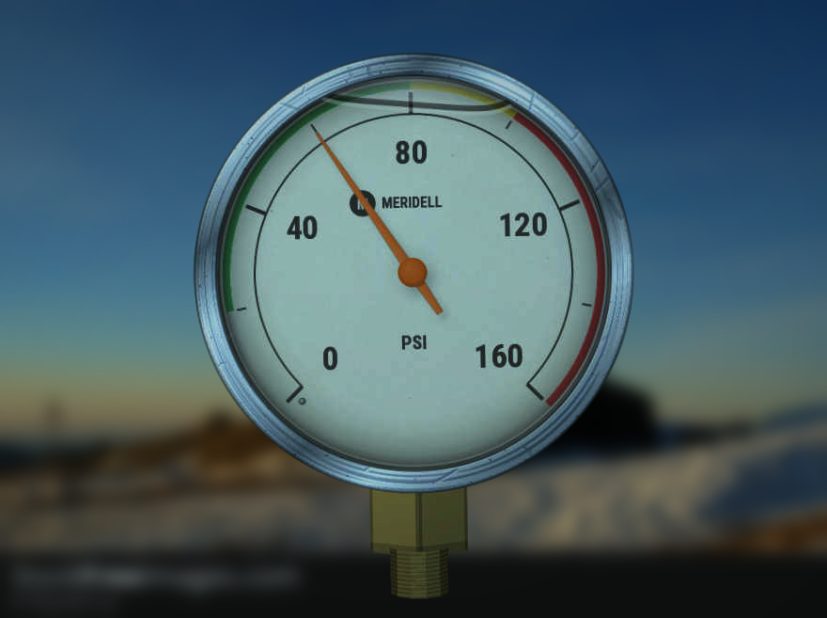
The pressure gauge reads 60psi
